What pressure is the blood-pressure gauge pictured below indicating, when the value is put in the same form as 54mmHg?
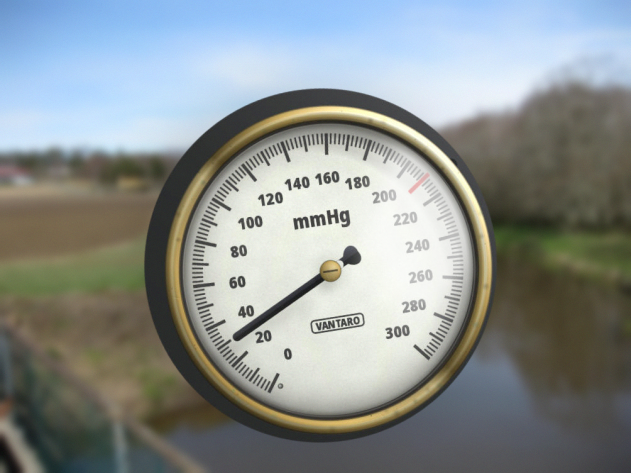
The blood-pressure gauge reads 30mmHg
